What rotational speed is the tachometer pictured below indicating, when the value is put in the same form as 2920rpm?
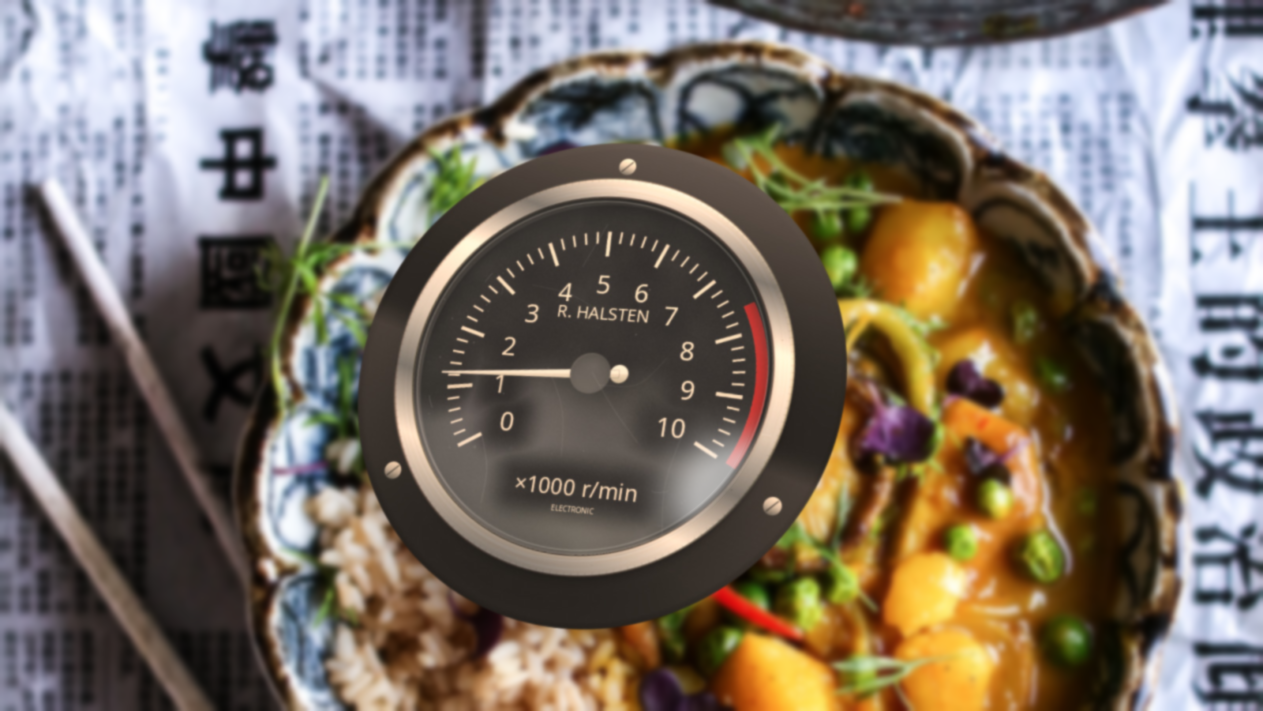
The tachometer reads 1200rpm
